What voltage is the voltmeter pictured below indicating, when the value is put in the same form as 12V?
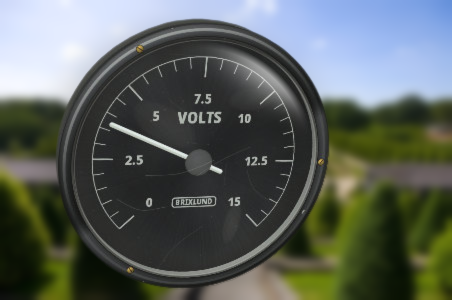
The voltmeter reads 3.75V
